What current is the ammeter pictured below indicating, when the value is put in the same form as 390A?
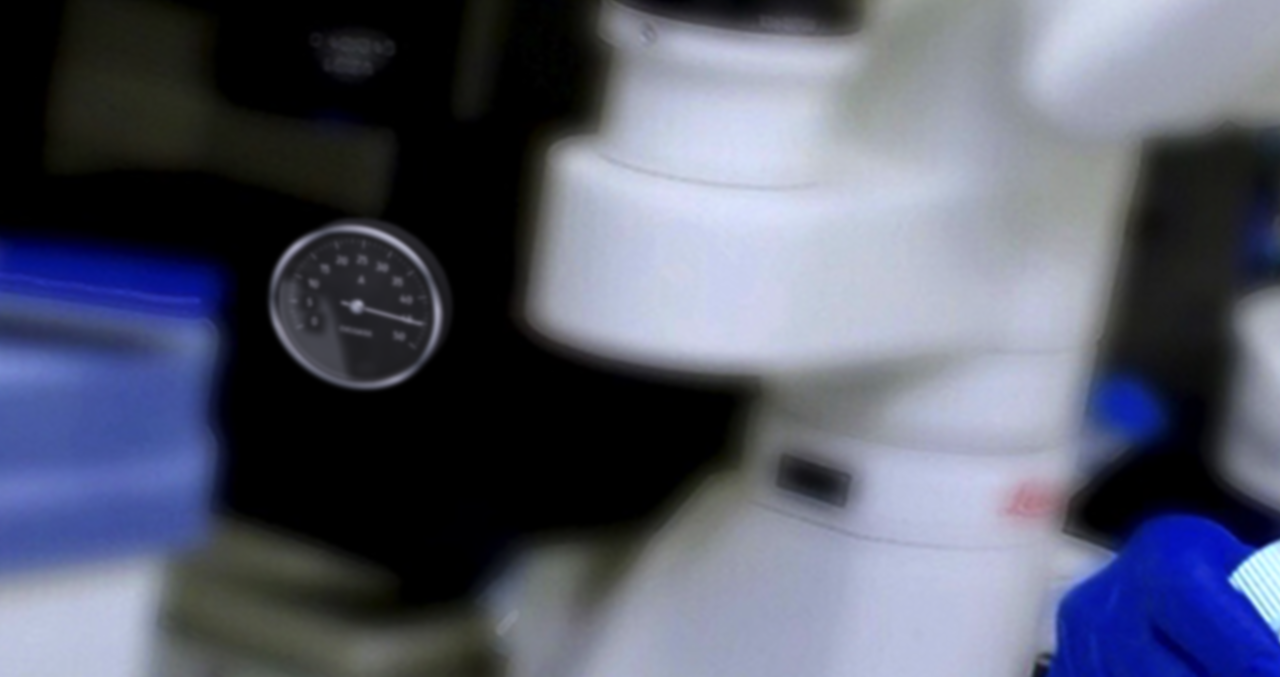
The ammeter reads 45A
